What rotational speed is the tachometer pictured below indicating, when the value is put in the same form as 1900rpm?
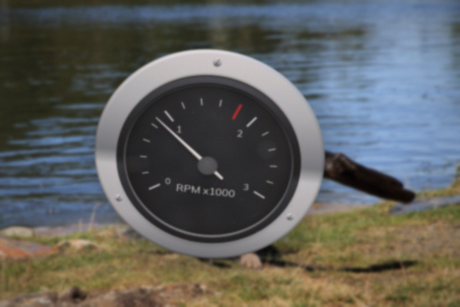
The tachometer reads 900rpm
